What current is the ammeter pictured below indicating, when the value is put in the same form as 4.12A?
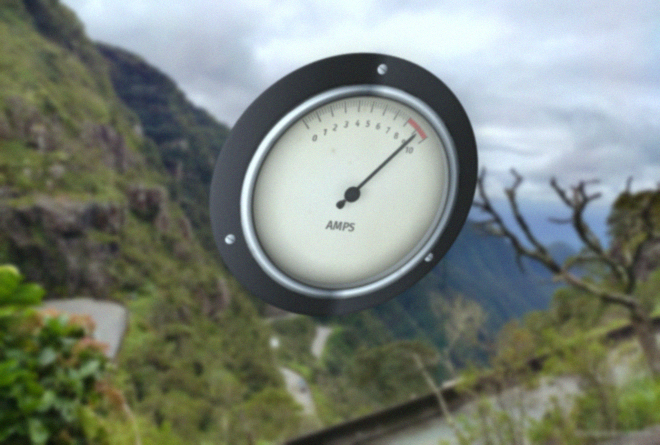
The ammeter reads 9A
